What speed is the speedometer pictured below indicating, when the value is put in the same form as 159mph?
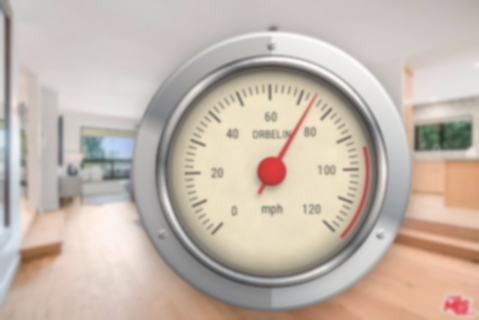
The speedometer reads 74mph
